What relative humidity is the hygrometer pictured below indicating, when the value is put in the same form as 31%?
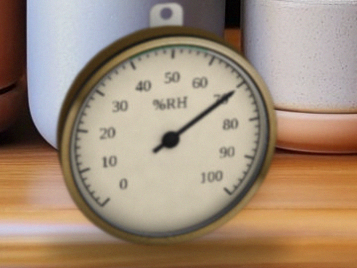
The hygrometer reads 70%
